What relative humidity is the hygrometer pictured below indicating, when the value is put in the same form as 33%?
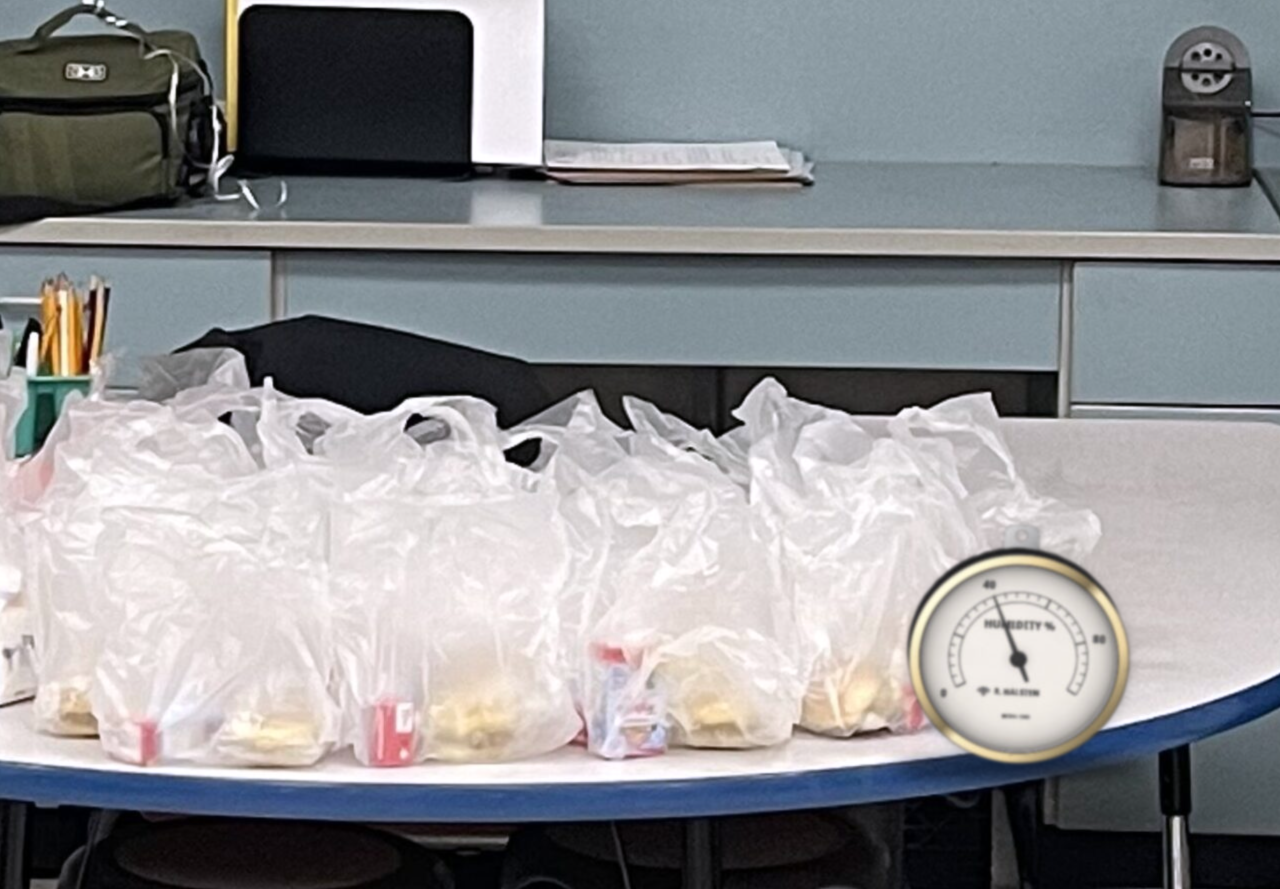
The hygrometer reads 40%
